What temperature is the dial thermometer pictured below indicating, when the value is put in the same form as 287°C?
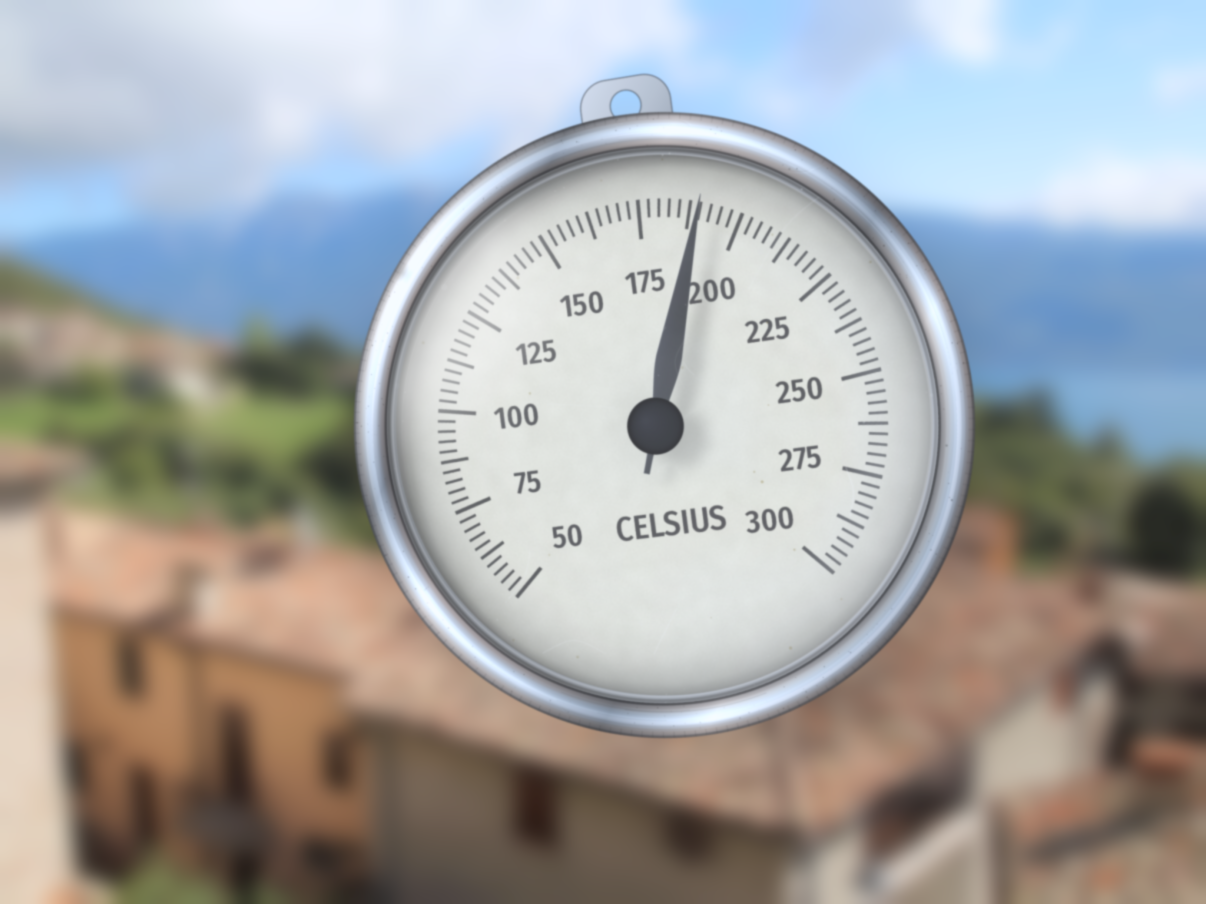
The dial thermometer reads 190°C
